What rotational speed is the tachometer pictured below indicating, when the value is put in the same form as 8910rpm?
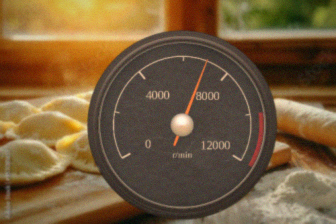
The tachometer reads 7000rpm
